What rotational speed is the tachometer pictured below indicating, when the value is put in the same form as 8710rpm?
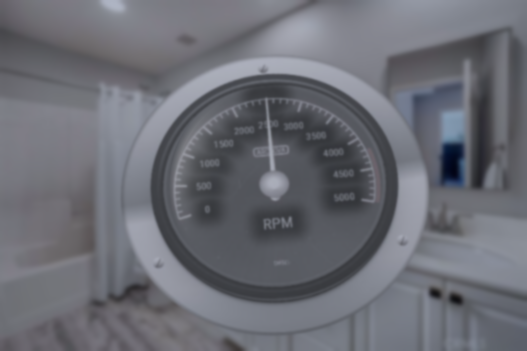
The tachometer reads 2500rpm
